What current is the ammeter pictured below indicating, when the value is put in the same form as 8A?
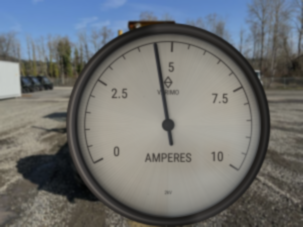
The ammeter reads 4.5A
